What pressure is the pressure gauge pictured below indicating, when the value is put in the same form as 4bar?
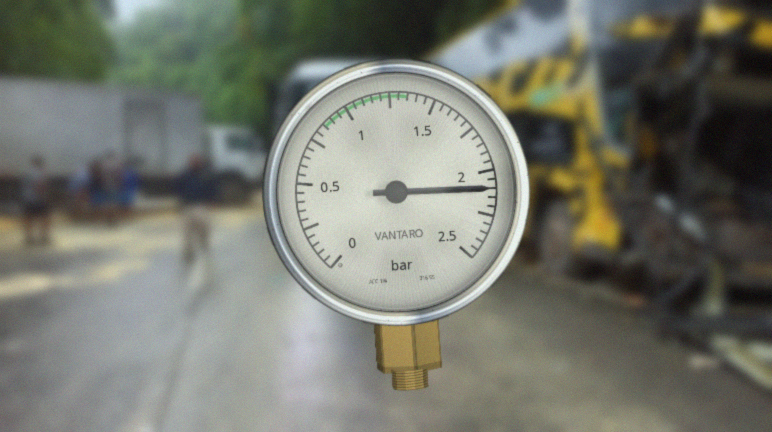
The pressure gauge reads 2.1bar
